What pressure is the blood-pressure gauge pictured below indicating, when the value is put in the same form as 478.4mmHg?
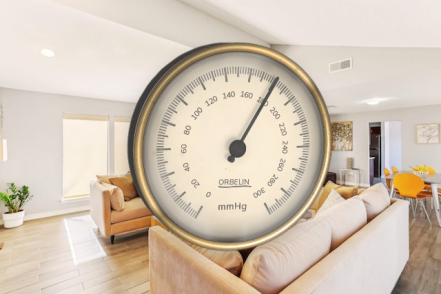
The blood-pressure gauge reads 180mmHg
